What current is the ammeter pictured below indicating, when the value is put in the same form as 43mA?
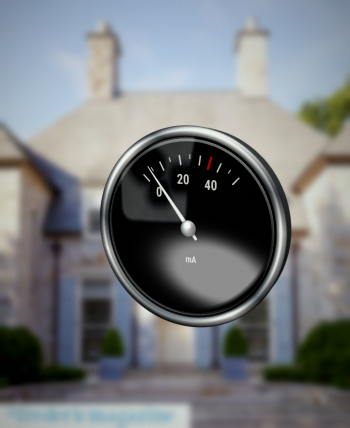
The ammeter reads 5mA
